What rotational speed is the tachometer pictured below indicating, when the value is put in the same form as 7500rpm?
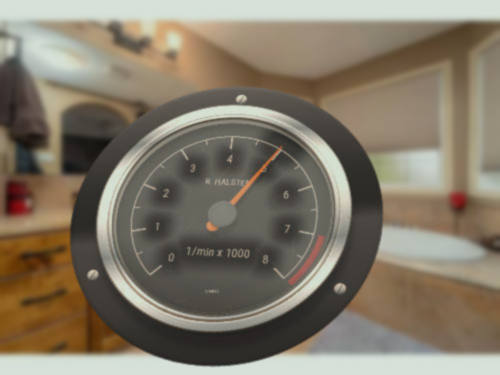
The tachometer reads 5000rpm
